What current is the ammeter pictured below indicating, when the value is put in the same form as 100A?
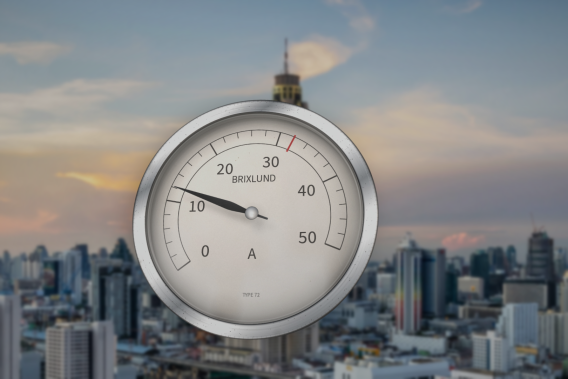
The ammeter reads 12A
